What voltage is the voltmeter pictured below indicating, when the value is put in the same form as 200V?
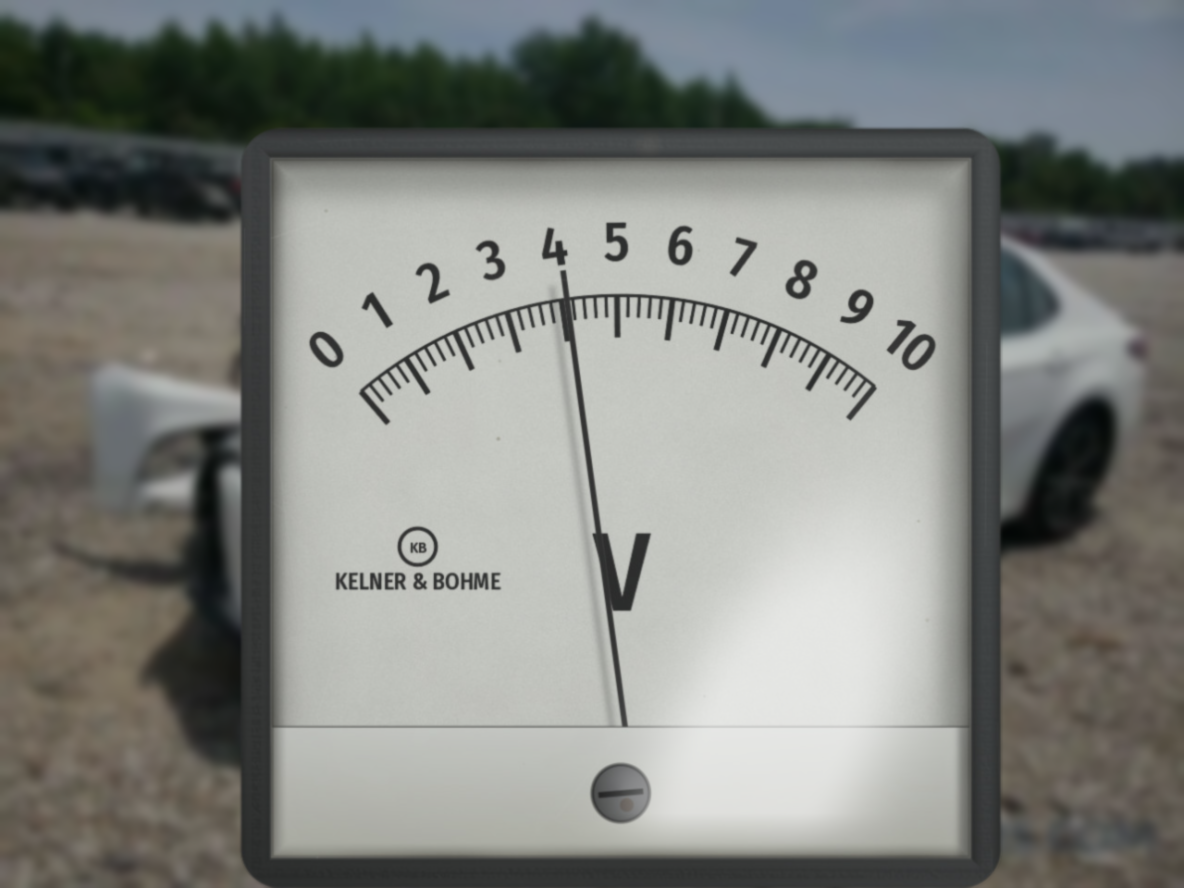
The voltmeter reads 4.1V
